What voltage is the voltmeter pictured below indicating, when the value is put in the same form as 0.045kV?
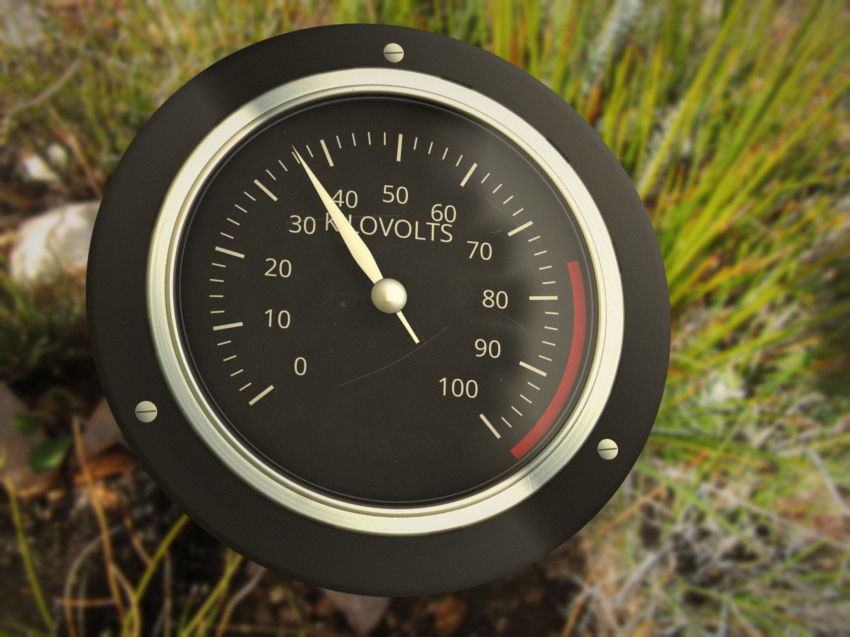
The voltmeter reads 36kV
